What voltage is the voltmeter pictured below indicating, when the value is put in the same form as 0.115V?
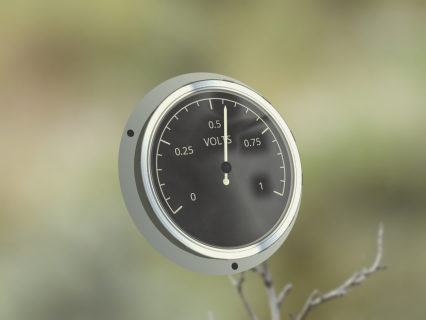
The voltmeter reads 0.55V
